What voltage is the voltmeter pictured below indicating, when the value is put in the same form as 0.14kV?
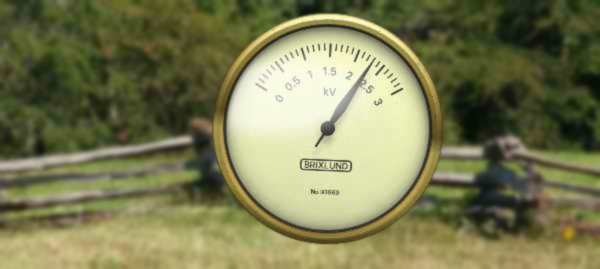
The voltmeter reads 2.3kV
